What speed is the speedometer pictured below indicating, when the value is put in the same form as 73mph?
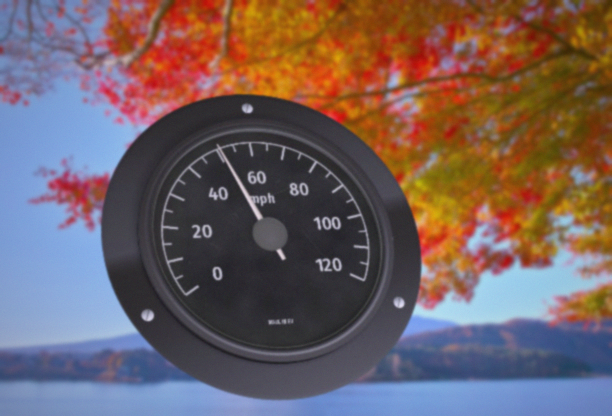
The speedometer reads 50mph
